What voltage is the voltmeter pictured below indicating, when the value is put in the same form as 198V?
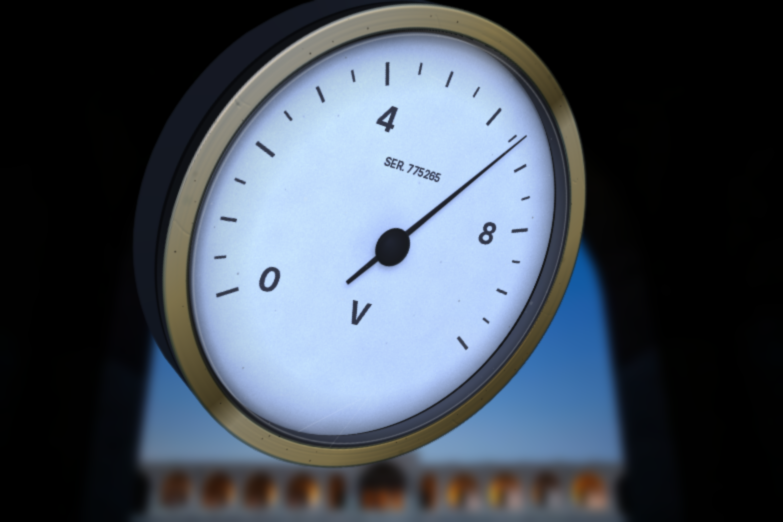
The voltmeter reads 6.5V
